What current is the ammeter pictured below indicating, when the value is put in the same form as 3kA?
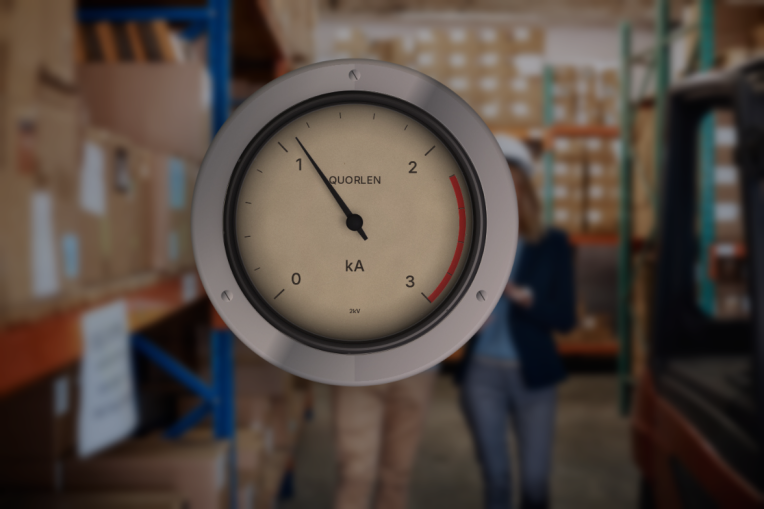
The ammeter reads 1.1kA
